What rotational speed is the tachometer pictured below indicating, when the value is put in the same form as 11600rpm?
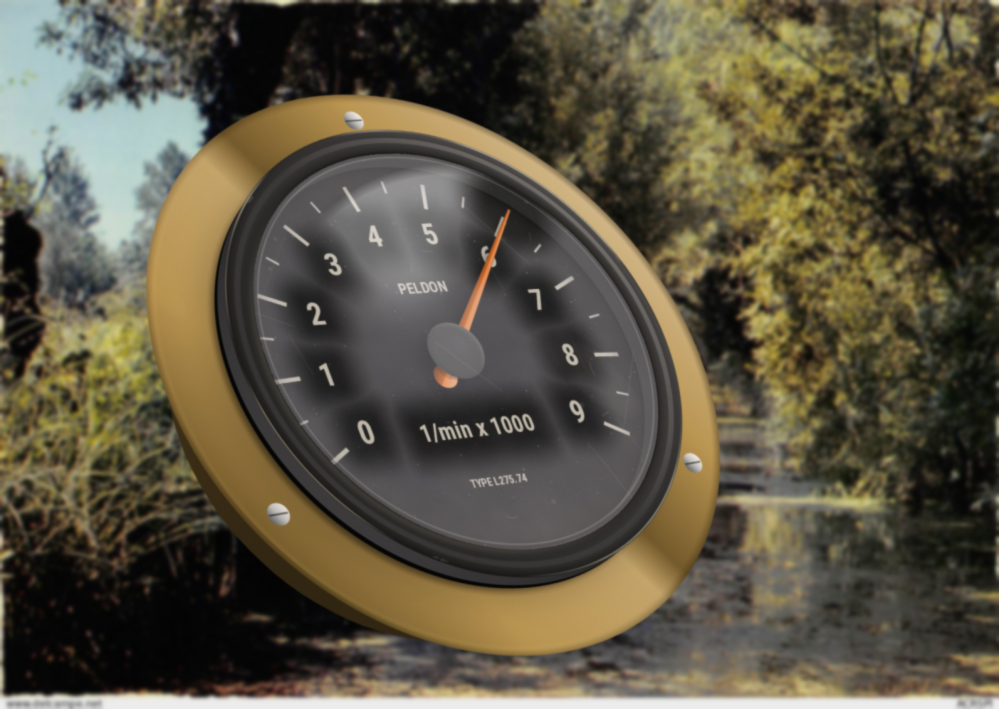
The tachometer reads 6000rpm
